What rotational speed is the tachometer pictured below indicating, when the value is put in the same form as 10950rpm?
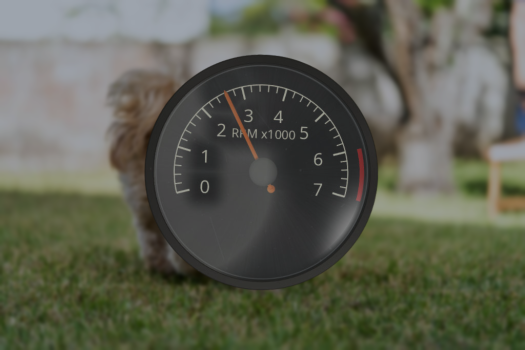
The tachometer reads 2600rpm
